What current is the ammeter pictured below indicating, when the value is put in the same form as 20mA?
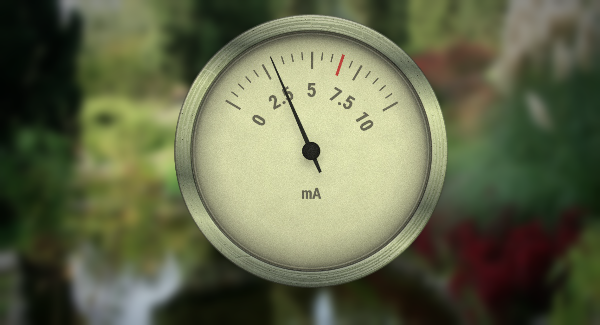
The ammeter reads 3mA
